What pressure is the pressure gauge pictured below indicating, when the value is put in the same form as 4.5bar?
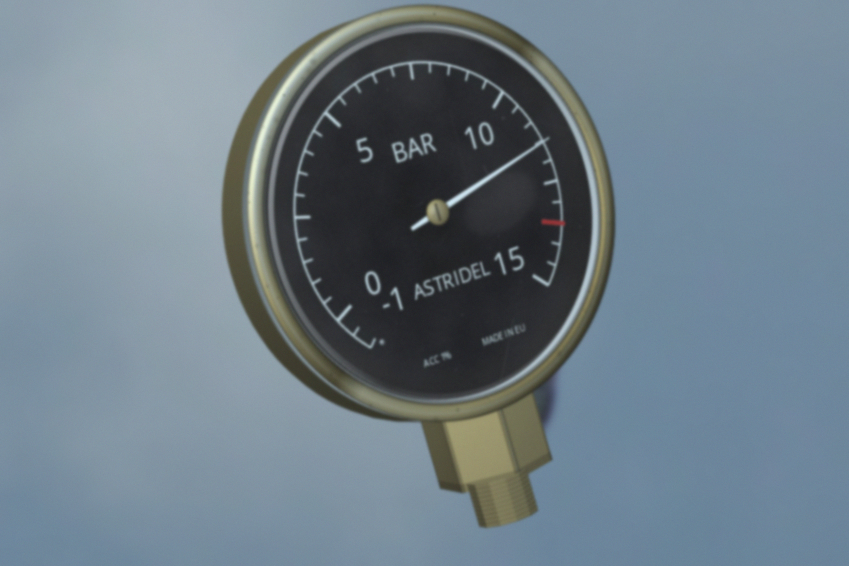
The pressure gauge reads 11.5bar
